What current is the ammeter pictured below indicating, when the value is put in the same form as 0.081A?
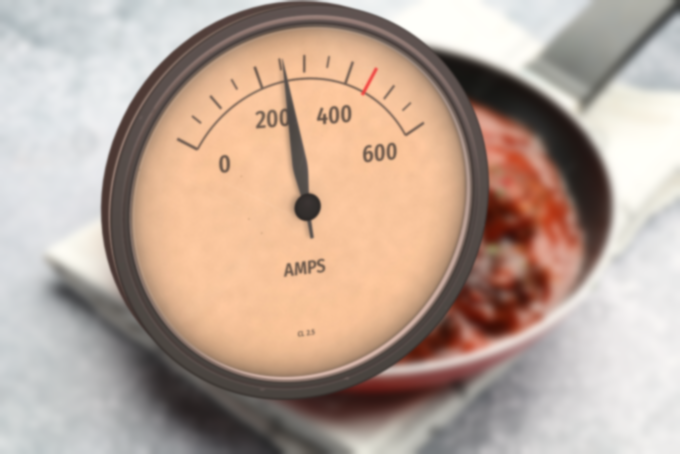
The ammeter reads 250A
